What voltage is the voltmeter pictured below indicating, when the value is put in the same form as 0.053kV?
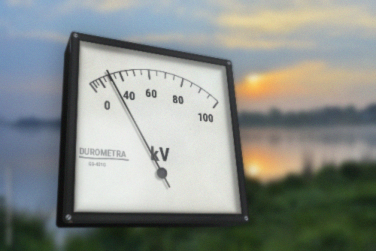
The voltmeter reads 30kV
